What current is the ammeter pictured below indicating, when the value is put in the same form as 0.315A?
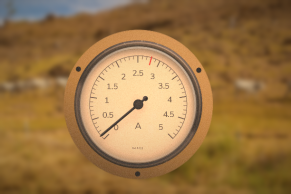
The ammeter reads 0.1A
